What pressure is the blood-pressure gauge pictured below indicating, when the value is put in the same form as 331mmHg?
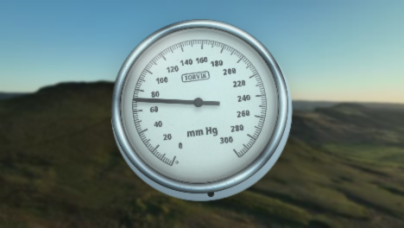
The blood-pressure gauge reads 70mmHg
